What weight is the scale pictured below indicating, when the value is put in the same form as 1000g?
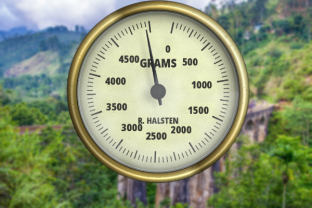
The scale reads 4950g
